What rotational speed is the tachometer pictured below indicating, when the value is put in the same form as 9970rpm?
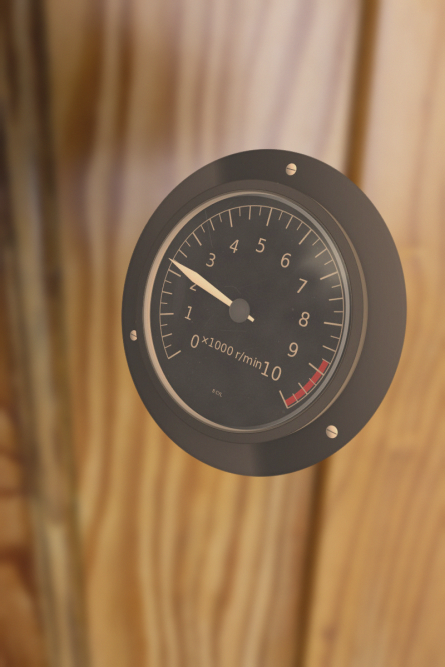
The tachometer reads 2250rpm
